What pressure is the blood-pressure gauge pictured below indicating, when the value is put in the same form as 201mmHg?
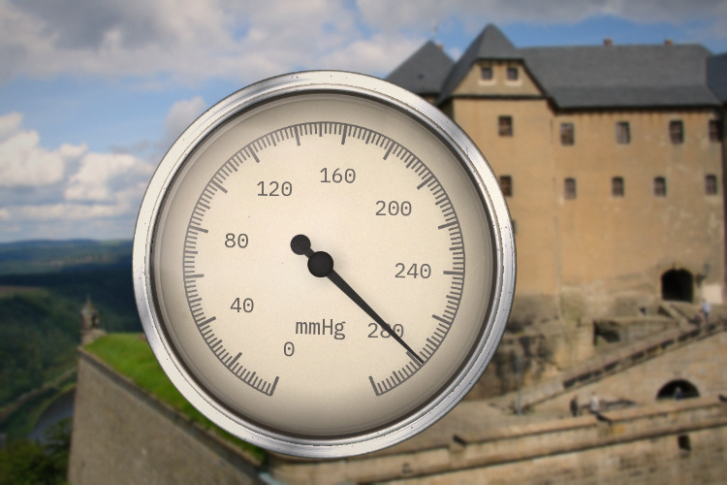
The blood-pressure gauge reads 278mmHg
